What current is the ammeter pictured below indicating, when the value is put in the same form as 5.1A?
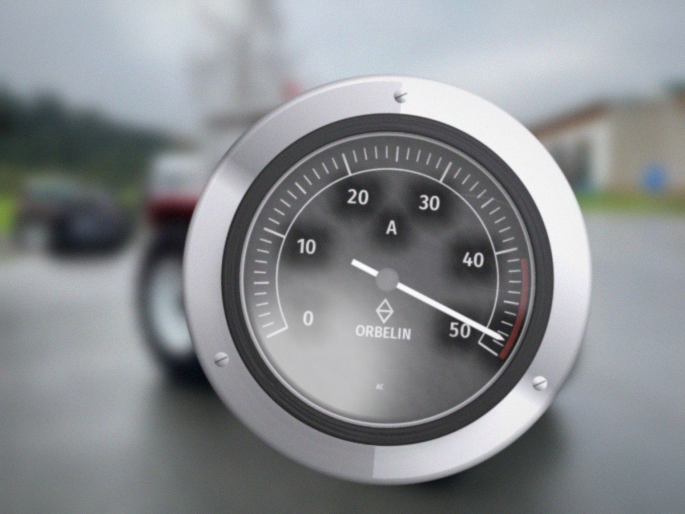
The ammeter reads 48.5A
